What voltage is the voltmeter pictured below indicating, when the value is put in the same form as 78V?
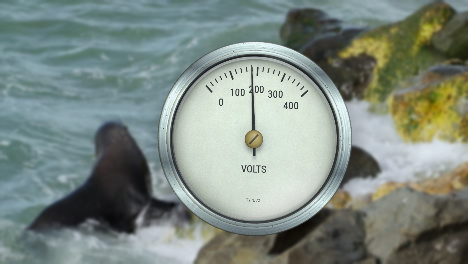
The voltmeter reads 180V
